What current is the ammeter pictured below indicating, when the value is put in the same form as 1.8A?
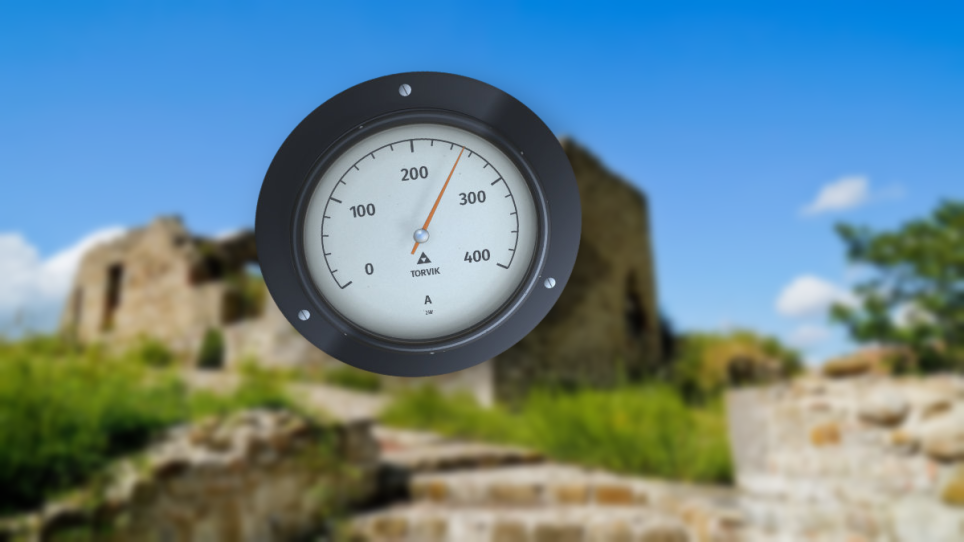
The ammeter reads 250A
